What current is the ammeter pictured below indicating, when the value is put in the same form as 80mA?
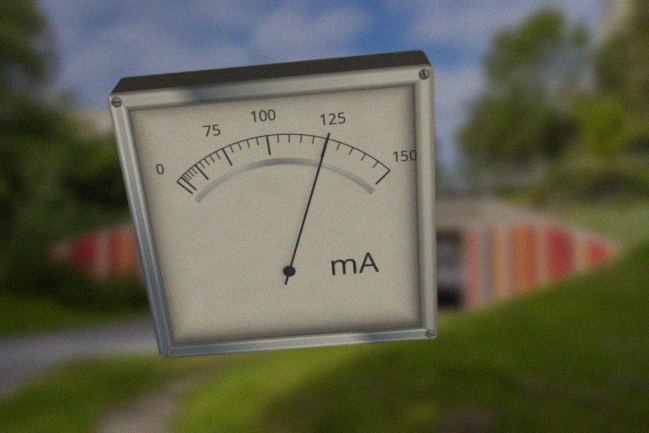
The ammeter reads 125mA
